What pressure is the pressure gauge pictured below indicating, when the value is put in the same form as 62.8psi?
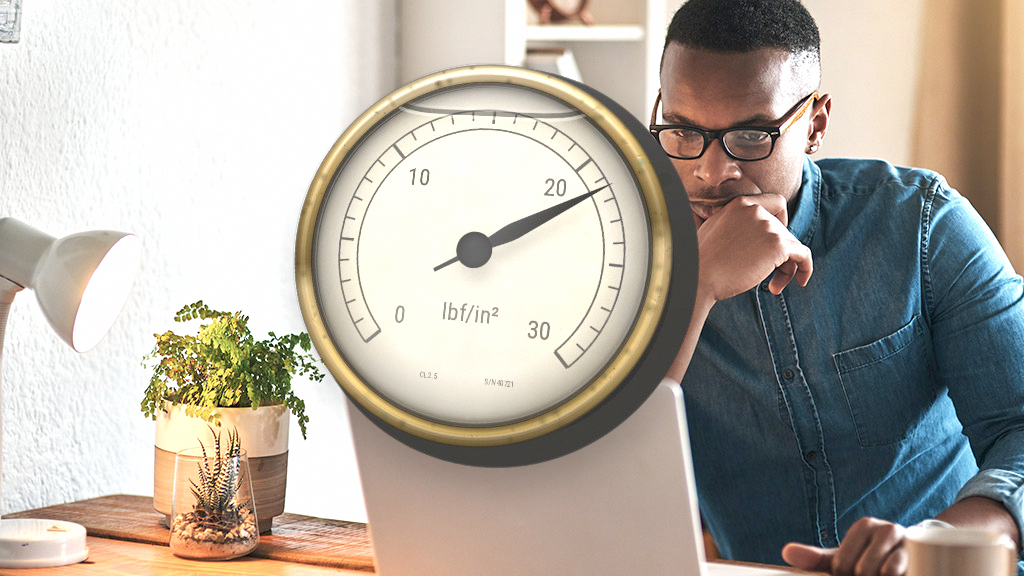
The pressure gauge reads 21.5psi
